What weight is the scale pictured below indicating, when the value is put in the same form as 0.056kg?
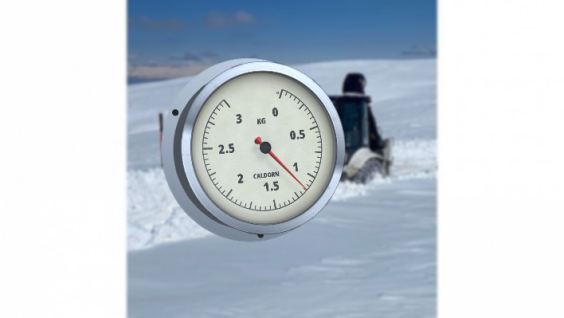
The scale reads 1.15kg
